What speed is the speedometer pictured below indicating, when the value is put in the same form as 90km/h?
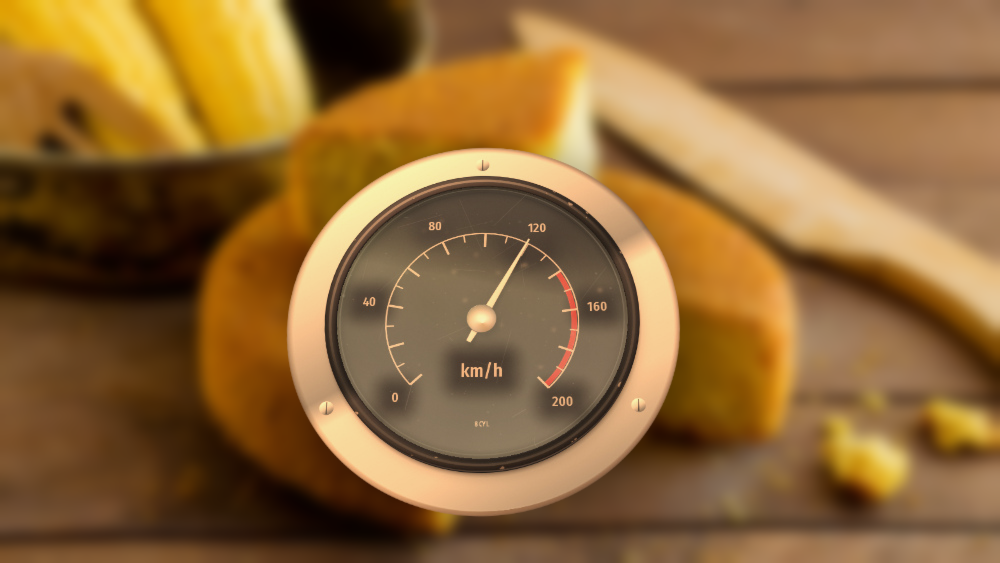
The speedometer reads 120km/h
